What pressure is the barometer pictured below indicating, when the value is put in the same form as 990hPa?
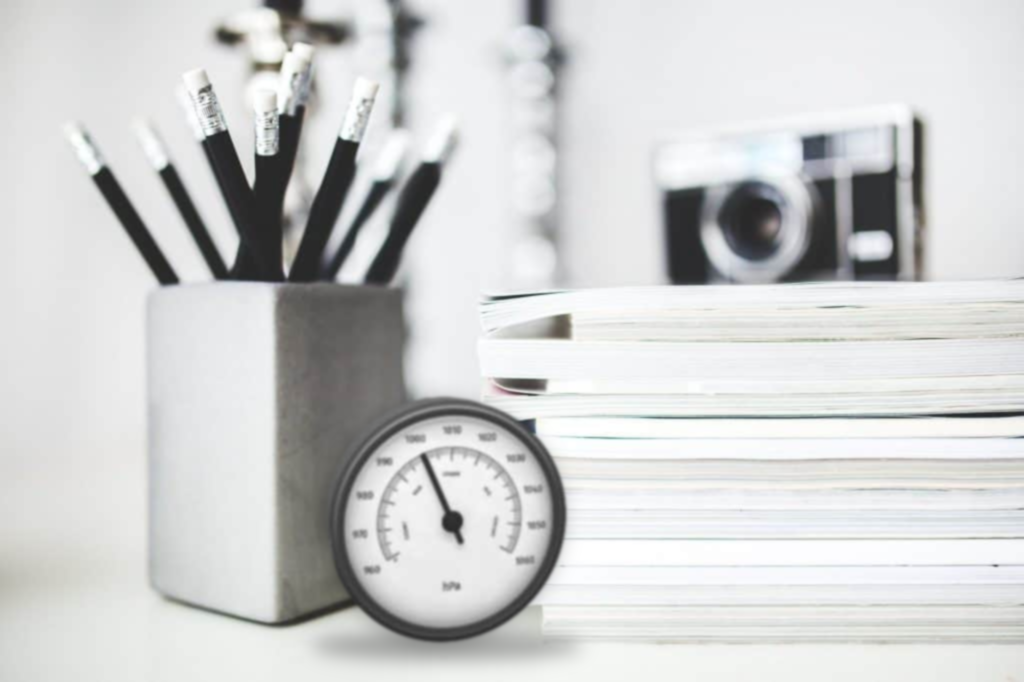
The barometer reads 1000hPa
